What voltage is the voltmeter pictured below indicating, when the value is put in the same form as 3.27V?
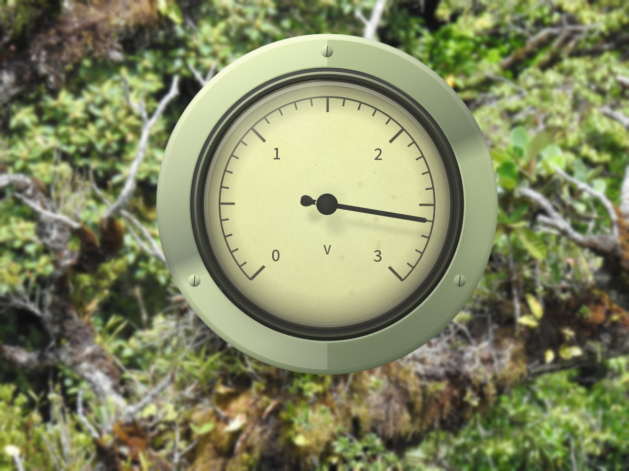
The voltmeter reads 2.6V
